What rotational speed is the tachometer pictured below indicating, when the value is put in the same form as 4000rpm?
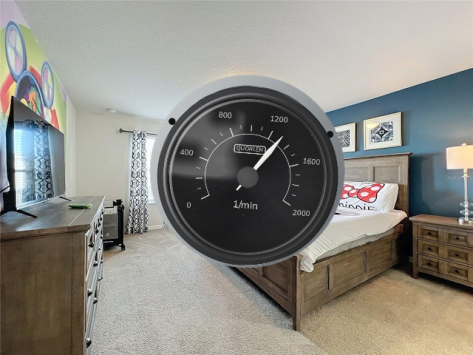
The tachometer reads 1300rpm
